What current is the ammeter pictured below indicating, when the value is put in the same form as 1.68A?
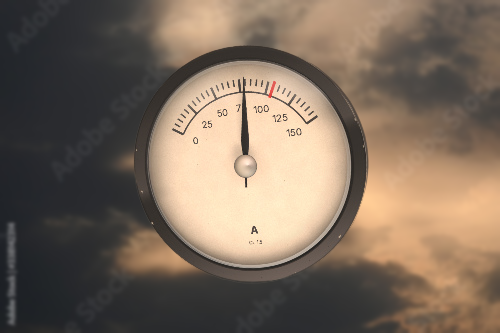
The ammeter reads 80A
